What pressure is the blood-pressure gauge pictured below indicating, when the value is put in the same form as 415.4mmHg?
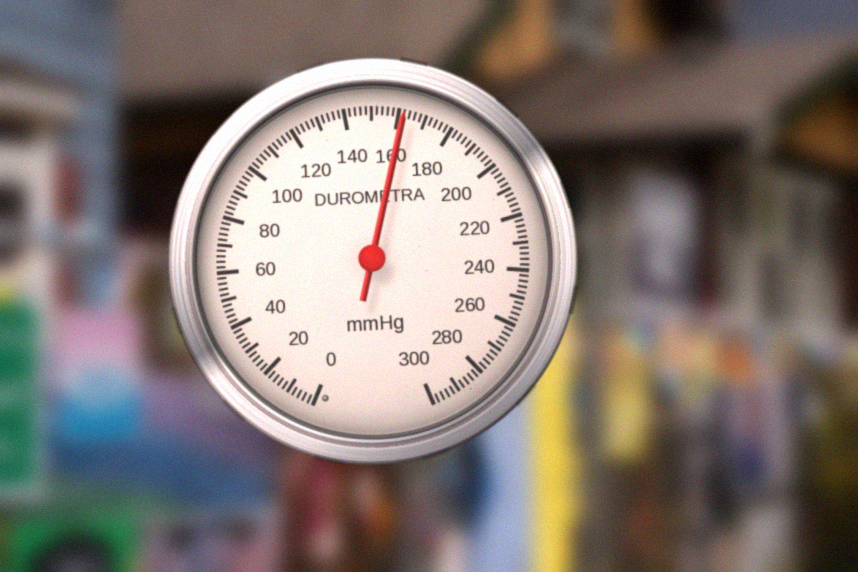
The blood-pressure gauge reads 162mmHg
